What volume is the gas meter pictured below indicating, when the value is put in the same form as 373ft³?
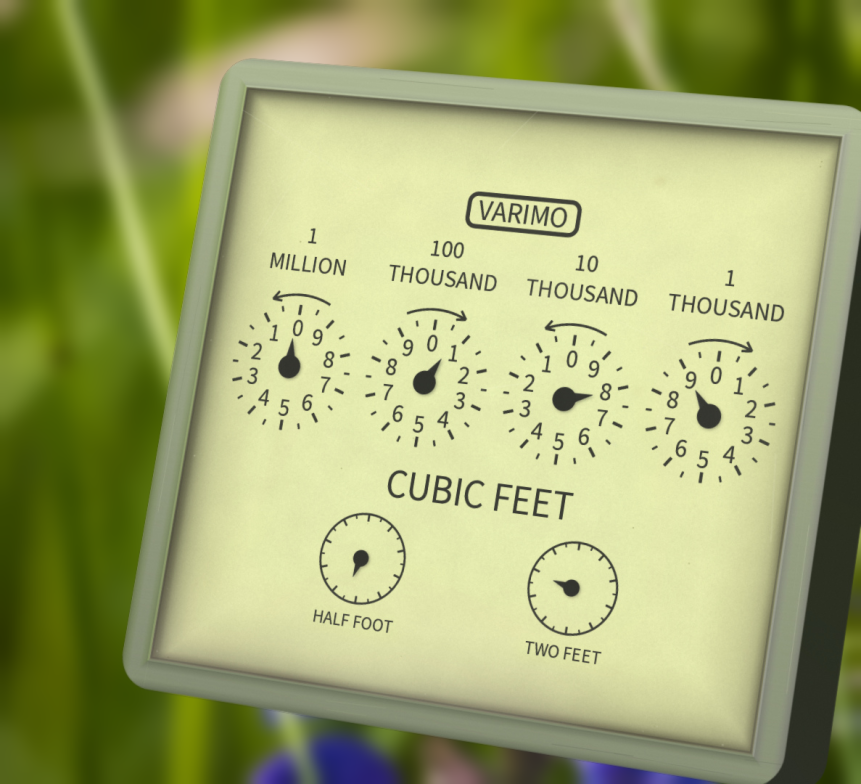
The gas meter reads 7900ft³
